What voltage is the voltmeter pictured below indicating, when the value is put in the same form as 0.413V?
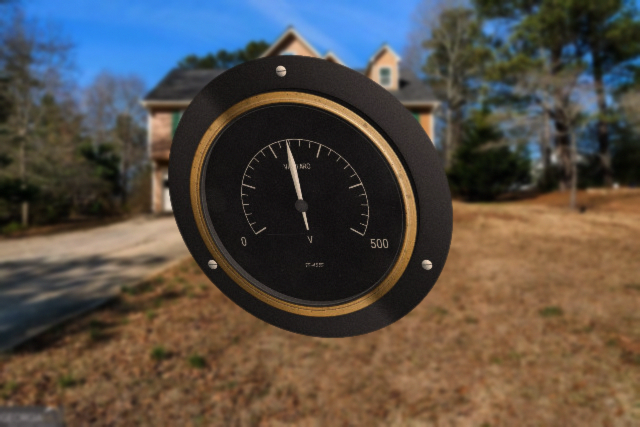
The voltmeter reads 240V
